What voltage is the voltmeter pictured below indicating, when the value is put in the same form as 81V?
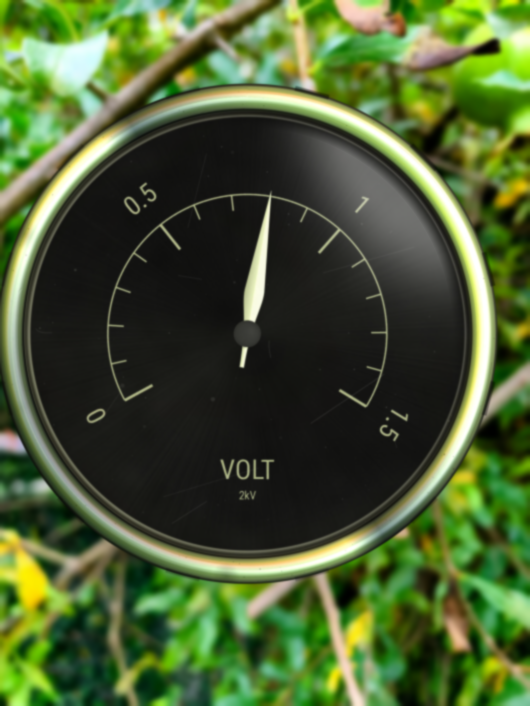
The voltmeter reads 0.8V
